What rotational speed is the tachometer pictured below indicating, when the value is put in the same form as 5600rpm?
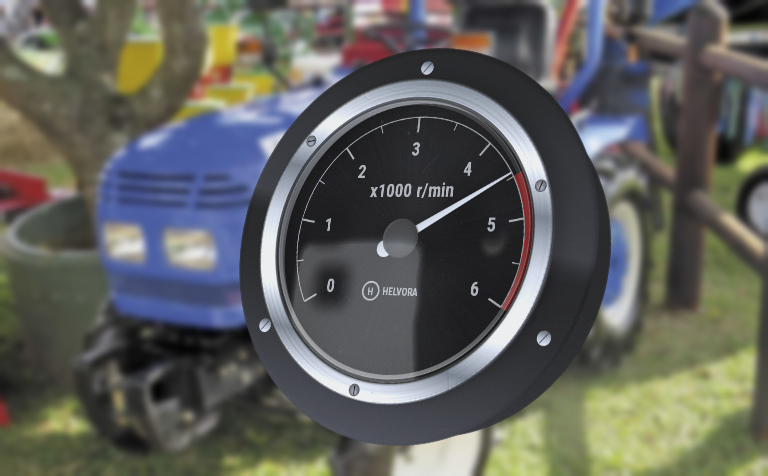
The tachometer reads 4500rpm
